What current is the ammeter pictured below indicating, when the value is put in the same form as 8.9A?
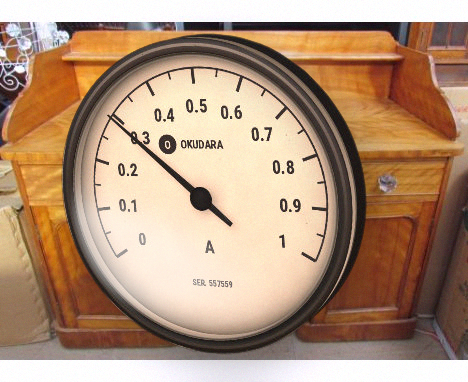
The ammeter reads 0.3A
